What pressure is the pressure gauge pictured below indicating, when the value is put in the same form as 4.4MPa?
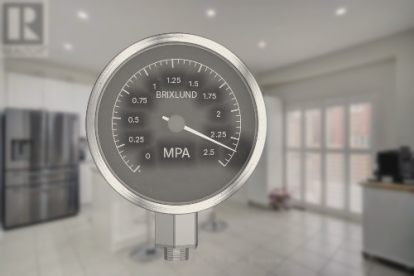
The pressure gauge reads 2.35MPa
